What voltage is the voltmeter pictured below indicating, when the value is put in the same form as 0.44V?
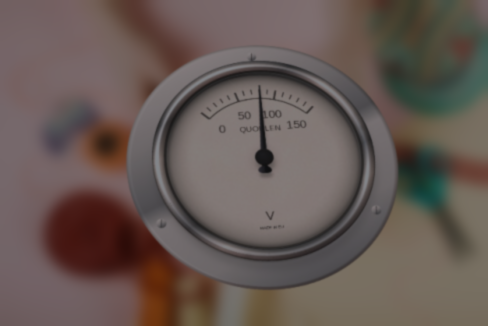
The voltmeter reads 80V
